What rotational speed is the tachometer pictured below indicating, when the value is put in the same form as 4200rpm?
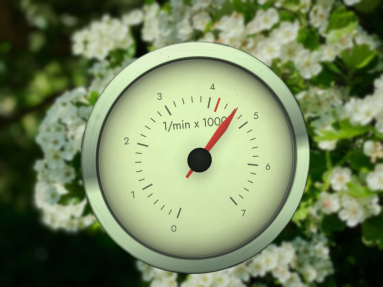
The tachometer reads 4600rpm
